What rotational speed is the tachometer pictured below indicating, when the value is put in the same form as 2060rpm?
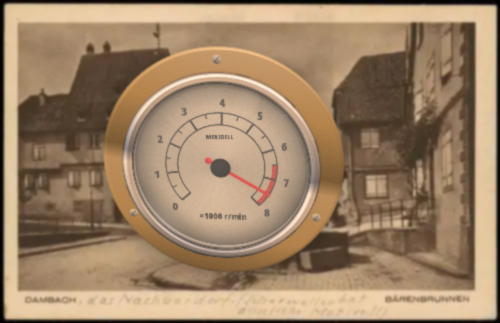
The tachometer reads 7500rpm
